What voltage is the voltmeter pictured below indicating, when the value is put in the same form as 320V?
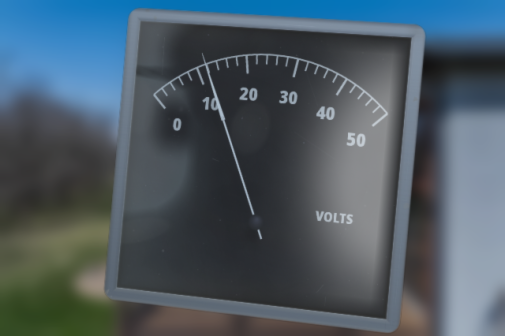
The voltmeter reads 12V
